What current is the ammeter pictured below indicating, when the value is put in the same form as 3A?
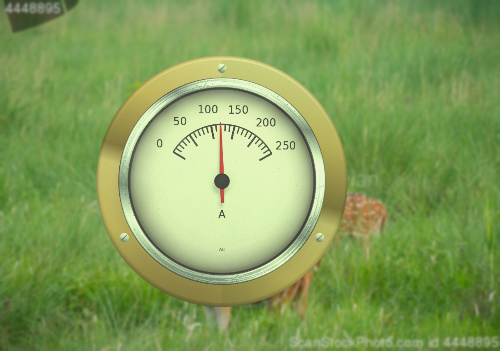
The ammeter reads 120A
